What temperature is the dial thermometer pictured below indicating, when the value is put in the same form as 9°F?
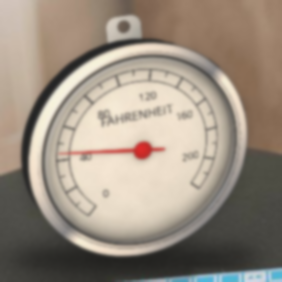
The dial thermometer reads 45°F
